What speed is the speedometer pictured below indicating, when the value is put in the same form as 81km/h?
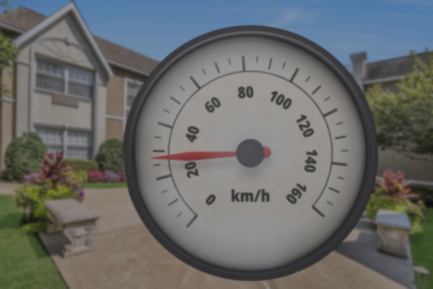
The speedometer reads 27.5km/h
